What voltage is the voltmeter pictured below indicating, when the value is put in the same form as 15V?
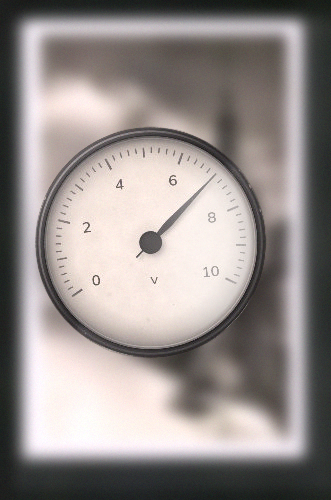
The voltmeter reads 7V
